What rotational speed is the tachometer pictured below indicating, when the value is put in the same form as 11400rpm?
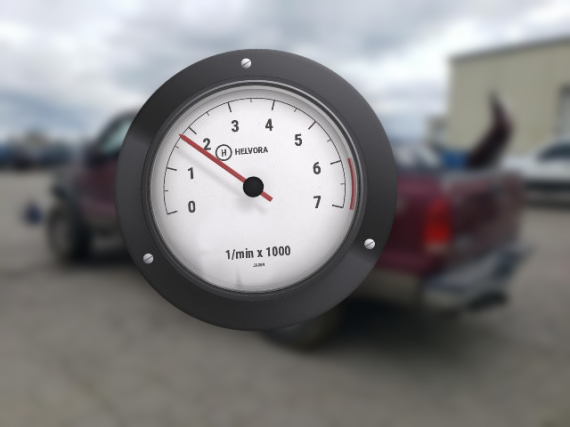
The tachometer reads 1750rpm
